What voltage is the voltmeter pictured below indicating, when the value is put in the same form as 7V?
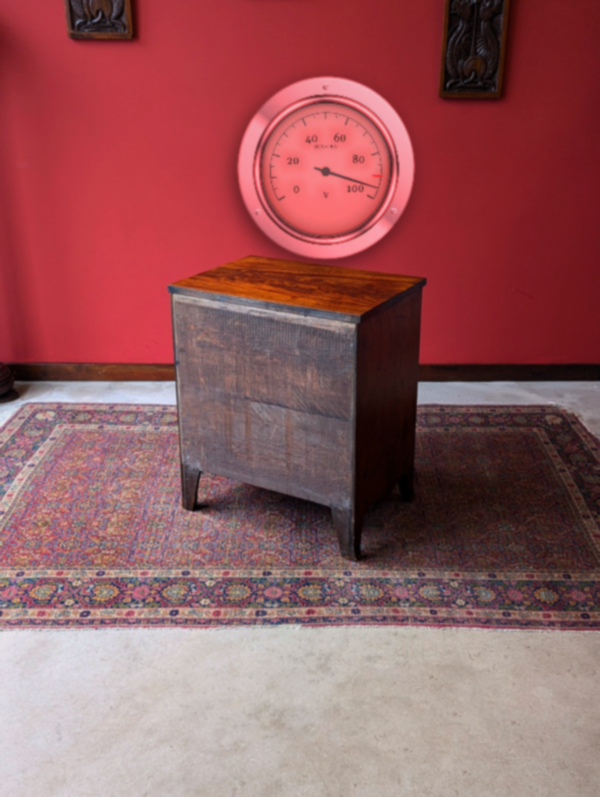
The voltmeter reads 95V
